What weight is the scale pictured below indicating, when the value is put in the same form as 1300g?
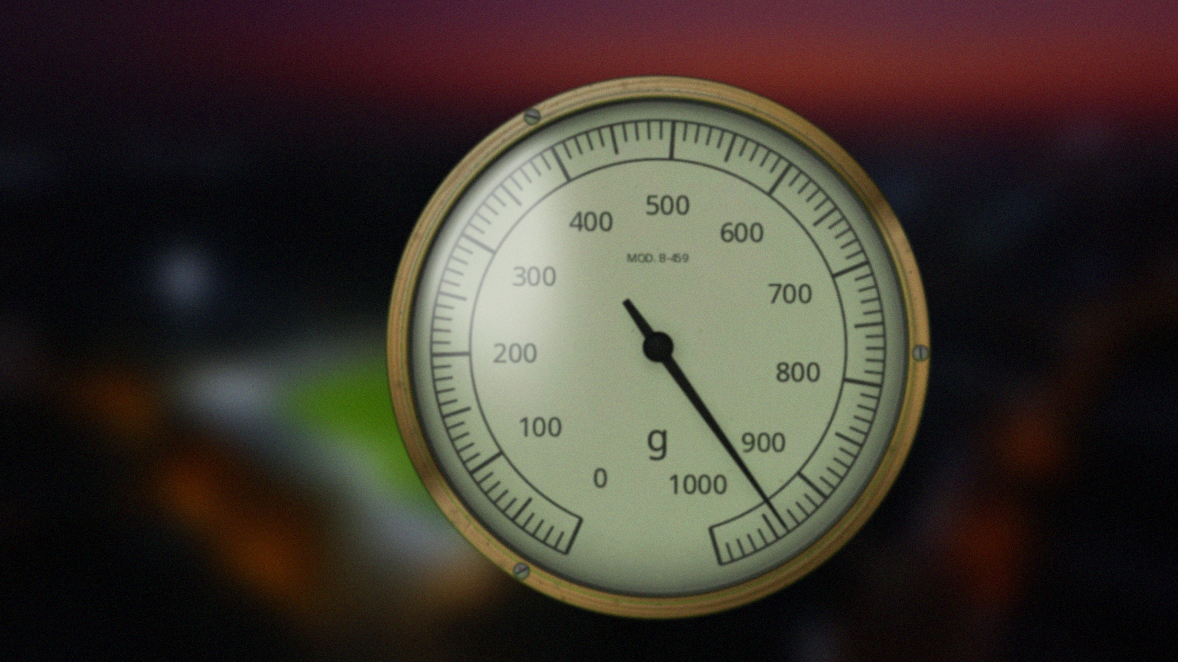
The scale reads 940g
